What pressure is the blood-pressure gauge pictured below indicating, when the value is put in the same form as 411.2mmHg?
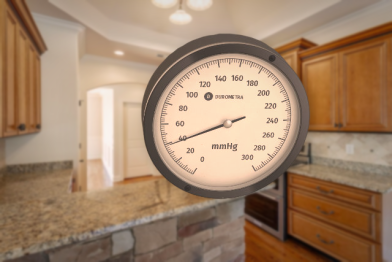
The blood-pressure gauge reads 40mmHg
